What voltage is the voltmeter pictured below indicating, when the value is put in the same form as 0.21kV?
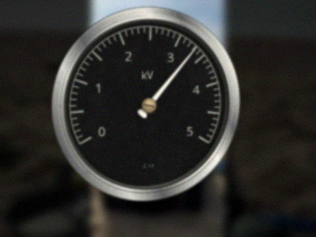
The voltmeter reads 3.3kV
